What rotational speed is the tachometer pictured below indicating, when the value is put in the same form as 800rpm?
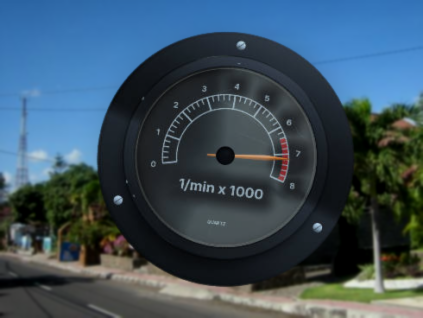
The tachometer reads 7200rpm
